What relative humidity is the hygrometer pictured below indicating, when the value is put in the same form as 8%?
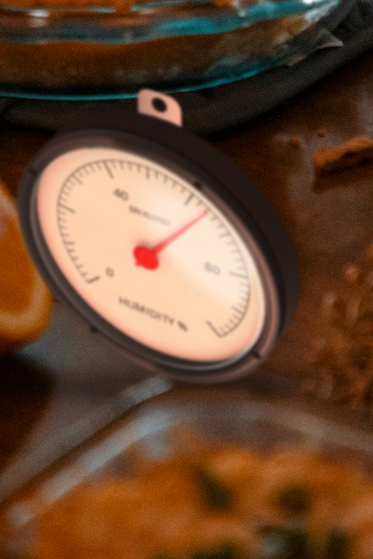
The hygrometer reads 64%
